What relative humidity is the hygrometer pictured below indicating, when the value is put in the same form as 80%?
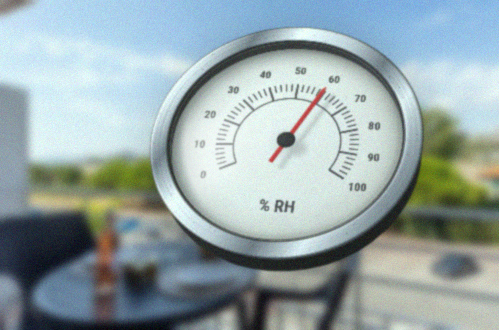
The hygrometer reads 60%
